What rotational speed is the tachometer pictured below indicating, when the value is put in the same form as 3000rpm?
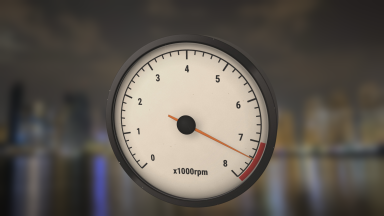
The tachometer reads 7400rpm
